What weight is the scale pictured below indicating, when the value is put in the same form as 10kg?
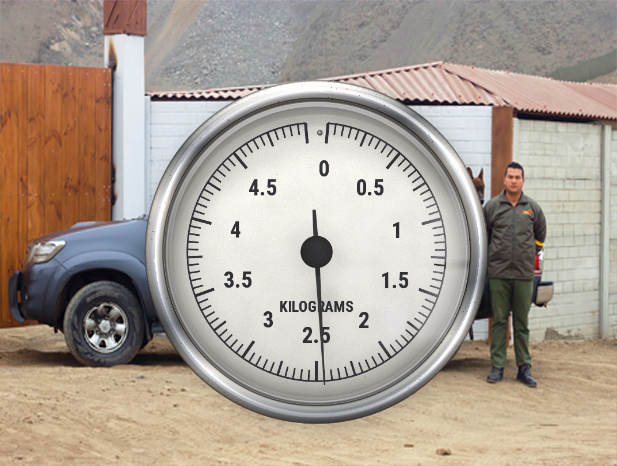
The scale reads 2.45kg
